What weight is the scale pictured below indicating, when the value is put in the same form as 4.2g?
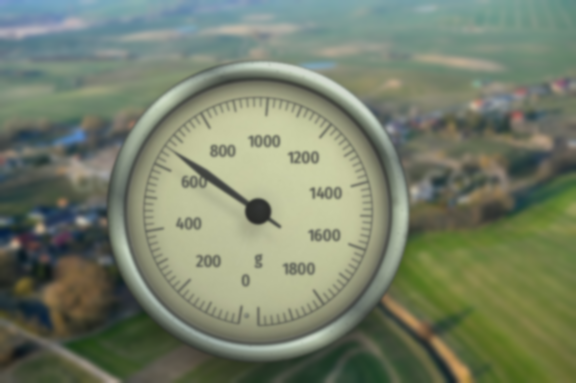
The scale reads 660g
